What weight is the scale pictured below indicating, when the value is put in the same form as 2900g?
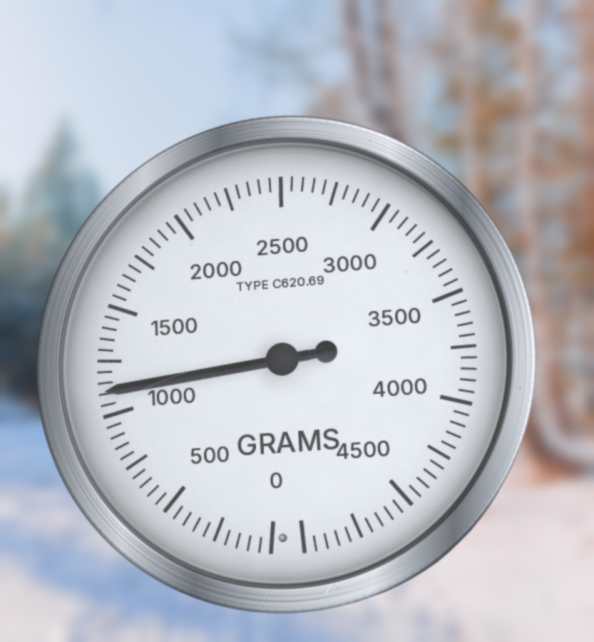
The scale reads 1100g
